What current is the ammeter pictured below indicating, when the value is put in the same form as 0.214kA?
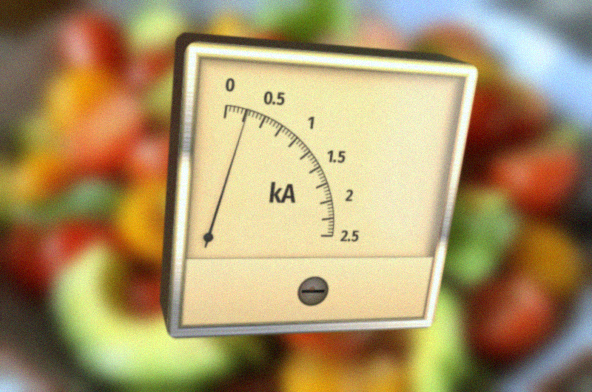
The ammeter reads 0.25kA
